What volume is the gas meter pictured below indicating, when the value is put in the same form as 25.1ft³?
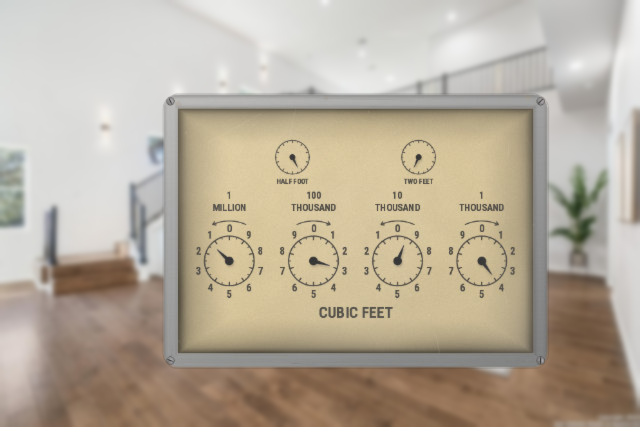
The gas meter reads 129400ft³
